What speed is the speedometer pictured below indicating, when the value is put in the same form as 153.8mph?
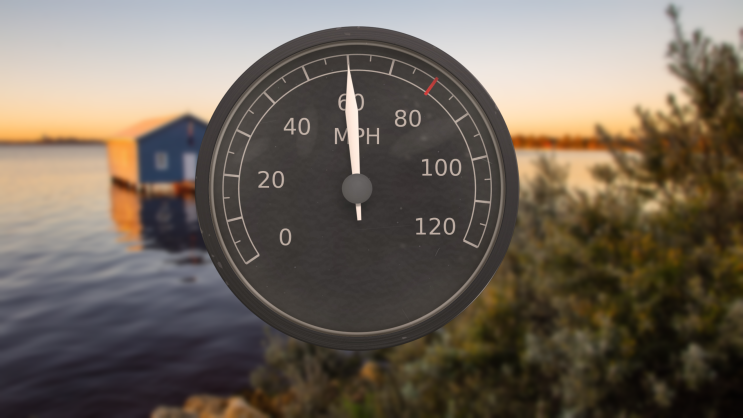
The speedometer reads 60mph
